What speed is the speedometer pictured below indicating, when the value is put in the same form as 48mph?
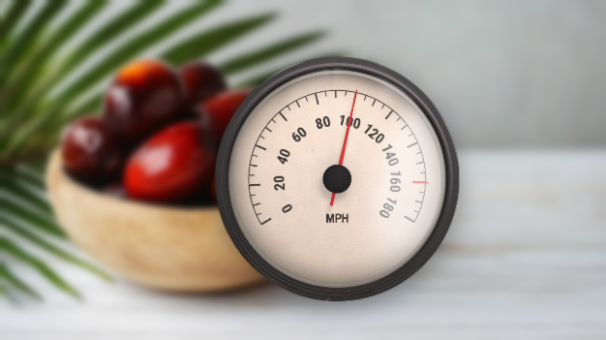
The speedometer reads 100mph
